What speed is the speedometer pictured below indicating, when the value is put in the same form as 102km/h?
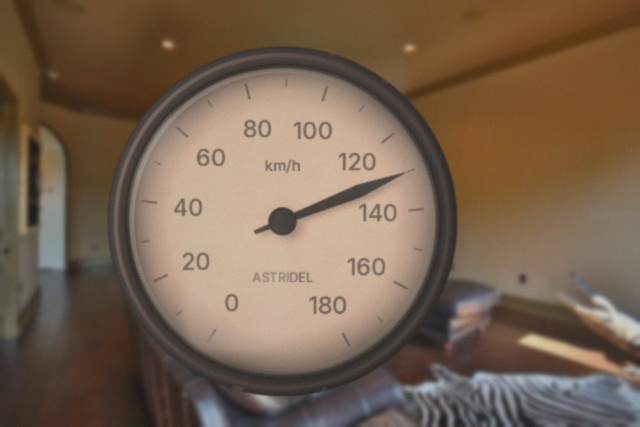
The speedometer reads 130km/h
